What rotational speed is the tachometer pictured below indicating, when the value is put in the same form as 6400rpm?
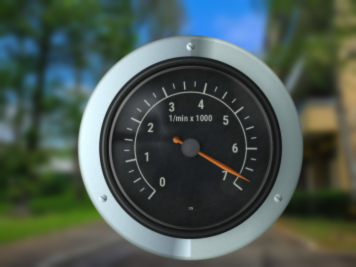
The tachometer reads 6750rpm
